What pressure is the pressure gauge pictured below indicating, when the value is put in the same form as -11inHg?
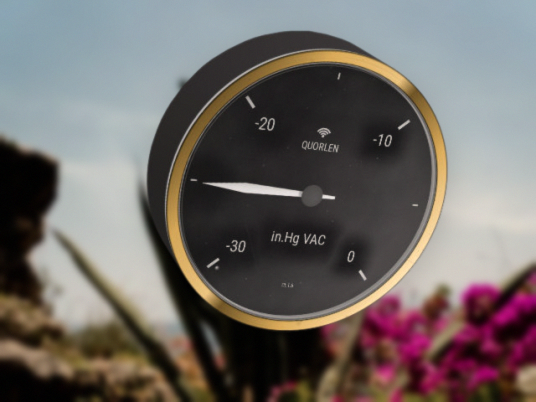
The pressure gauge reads -25inHg
